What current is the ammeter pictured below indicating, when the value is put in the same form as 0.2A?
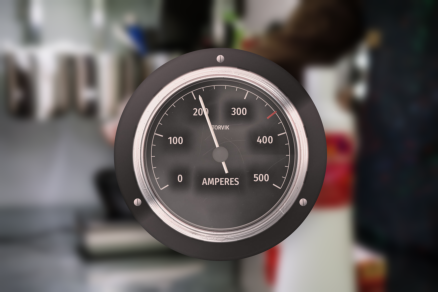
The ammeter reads 210A
